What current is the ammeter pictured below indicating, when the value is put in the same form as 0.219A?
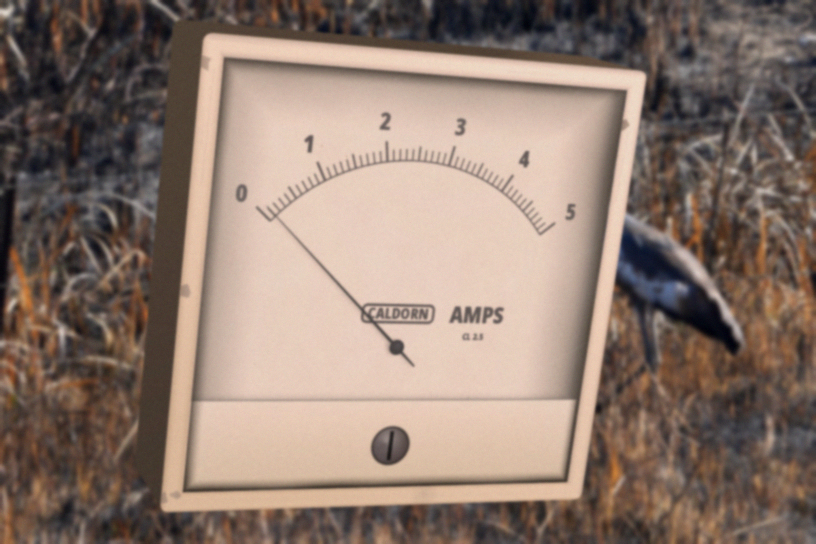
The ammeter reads 0.1A
